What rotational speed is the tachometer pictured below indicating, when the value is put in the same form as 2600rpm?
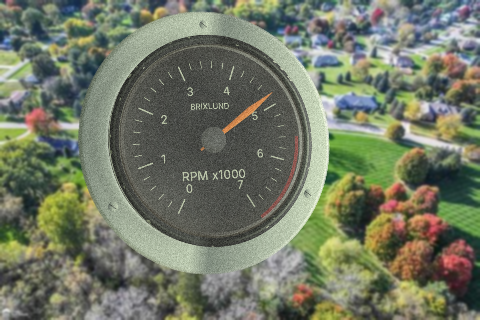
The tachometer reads 4800rpm
